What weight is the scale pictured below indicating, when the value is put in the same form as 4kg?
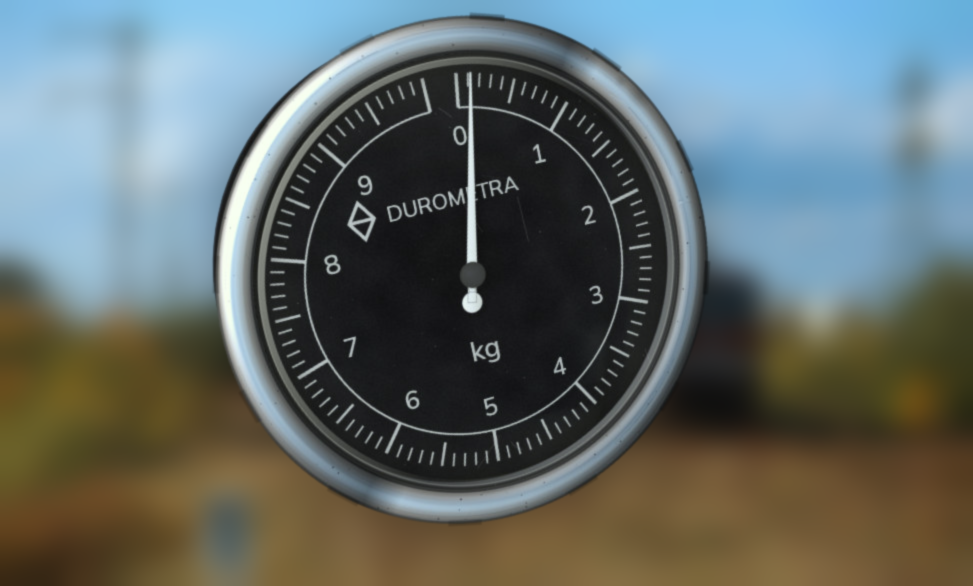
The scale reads 0.1kg
